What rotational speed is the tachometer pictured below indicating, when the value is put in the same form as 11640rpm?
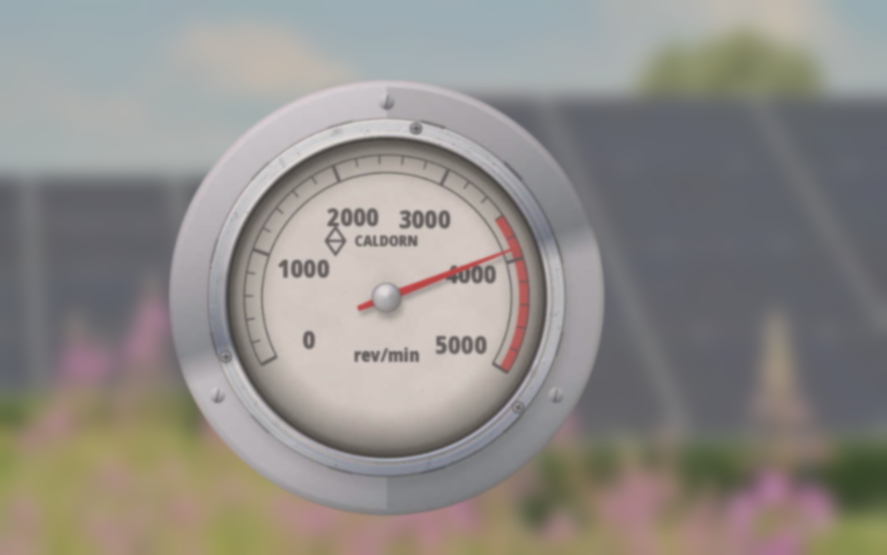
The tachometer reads 3900rpm
